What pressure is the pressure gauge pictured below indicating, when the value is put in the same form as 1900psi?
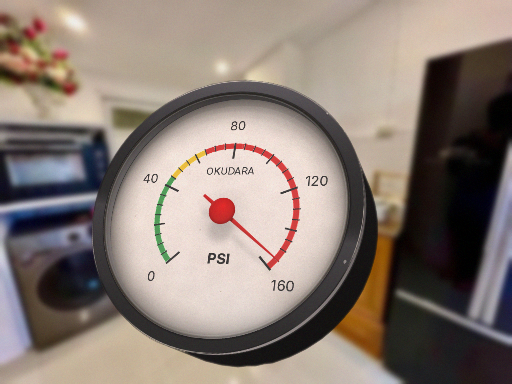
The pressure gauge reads 155psi
